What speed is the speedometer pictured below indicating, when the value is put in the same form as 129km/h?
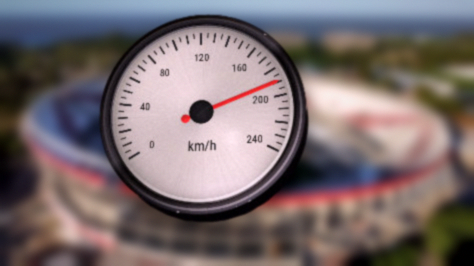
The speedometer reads 190km/h
